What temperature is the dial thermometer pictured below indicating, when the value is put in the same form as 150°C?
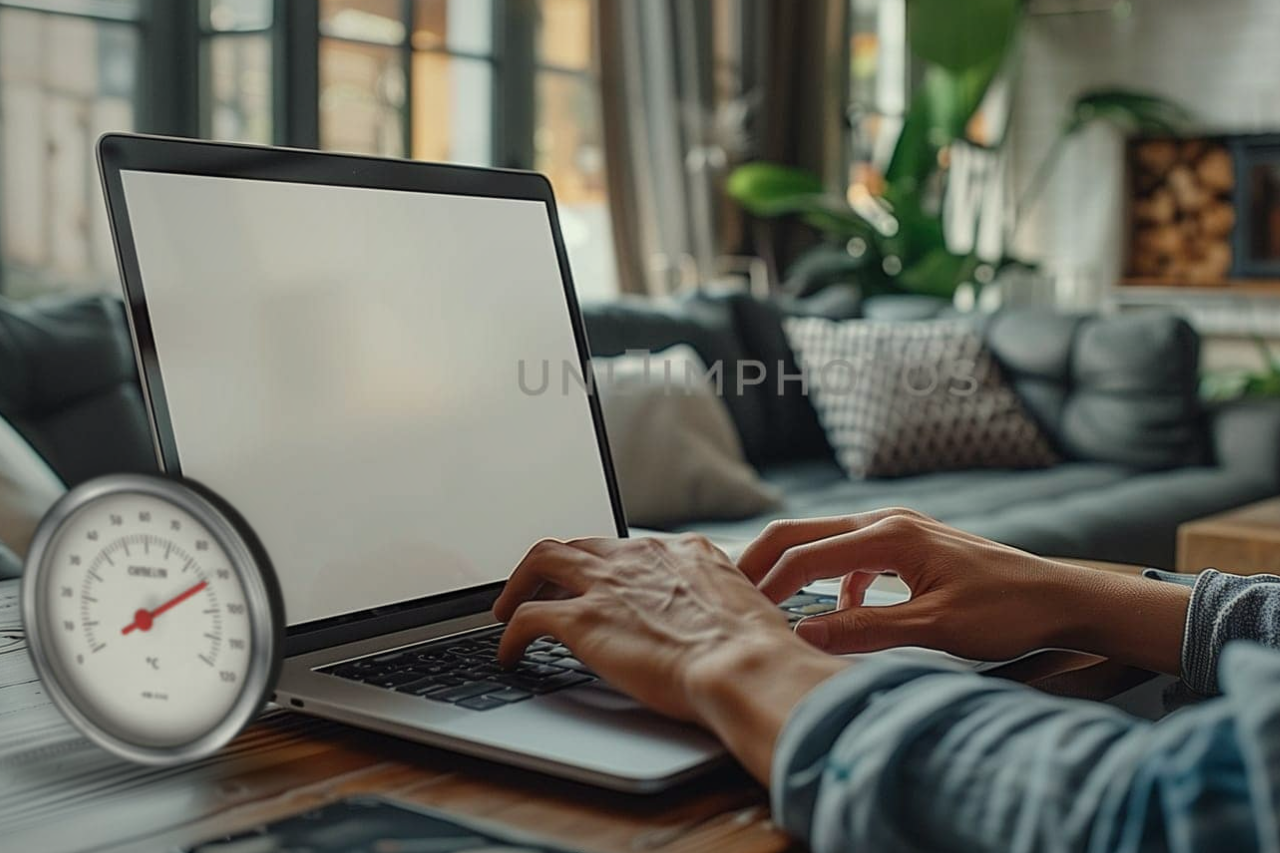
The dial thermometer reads 90°C
